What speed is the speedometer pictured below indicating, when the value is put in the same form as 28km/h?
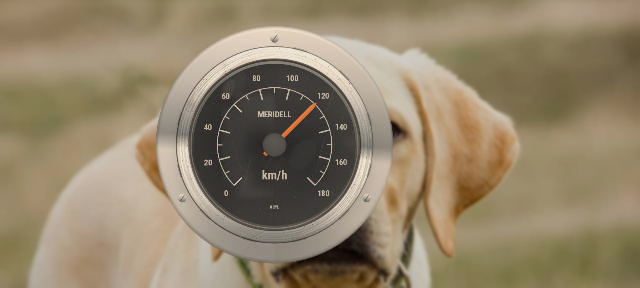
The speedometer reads 120km/h
